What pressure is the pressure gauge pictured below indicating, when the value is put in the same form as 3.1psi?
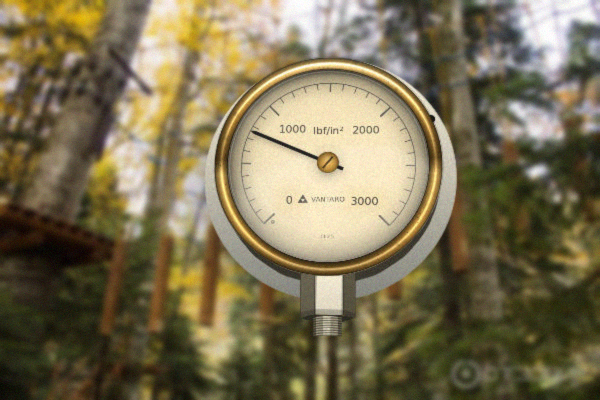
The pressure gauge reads 750psi
